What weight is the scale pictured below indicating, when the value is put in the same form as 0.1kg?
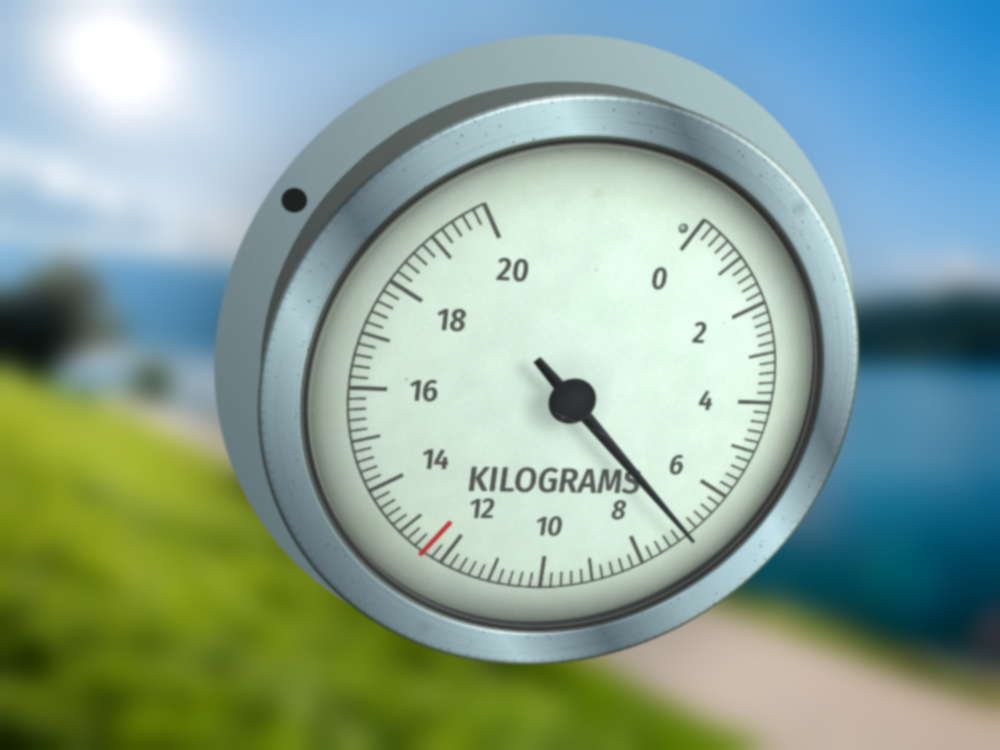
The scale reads 7kg
